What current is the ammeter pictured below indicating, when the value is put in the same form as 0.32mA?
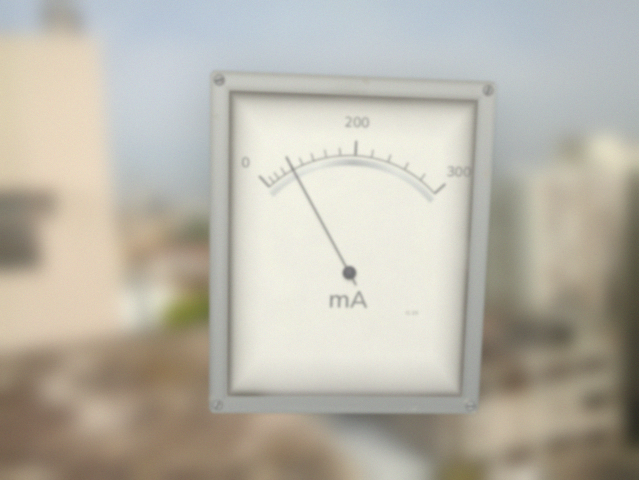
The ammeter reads 100mA
